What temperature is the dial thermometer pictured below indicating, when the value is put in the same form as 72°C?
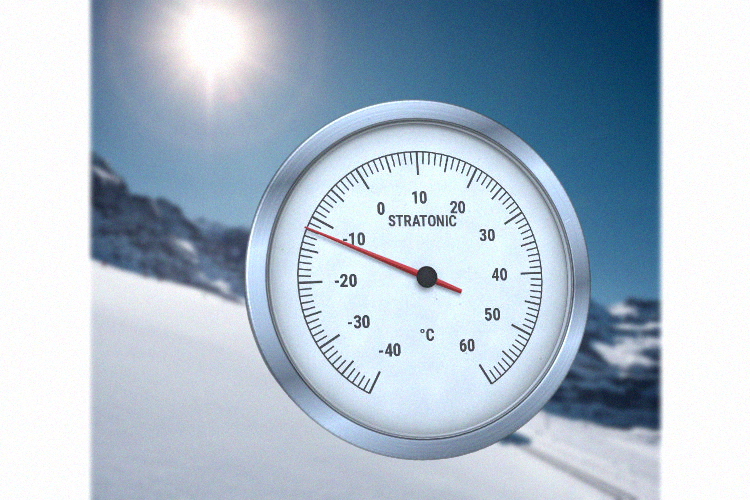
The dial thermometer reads -12°C
